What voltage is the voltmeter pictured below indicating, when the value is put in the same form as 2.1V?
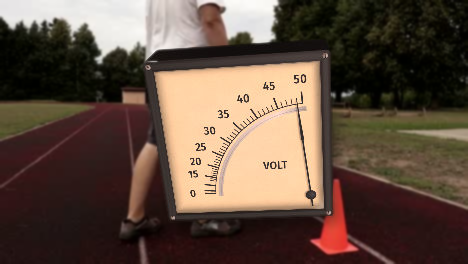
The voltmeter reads 49V
